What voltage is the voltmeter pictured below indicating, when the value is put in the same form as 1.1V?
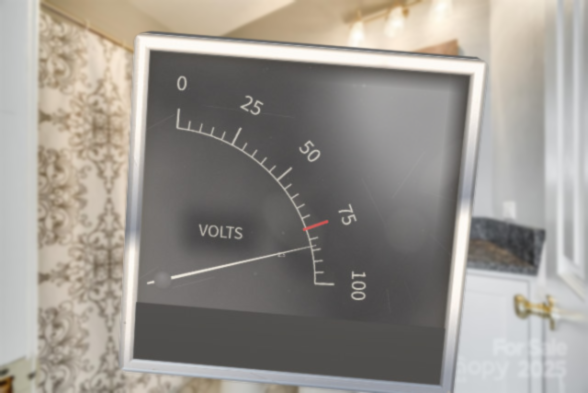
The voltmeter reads 82.5V
